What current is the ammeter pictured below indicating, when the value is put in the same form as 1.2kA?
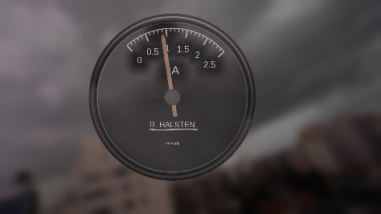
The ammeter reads 0.9kA
